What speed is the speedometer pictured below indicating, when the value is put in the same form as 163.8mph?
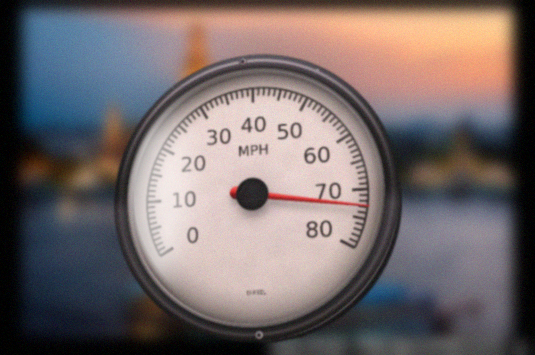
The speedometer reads 73mph
